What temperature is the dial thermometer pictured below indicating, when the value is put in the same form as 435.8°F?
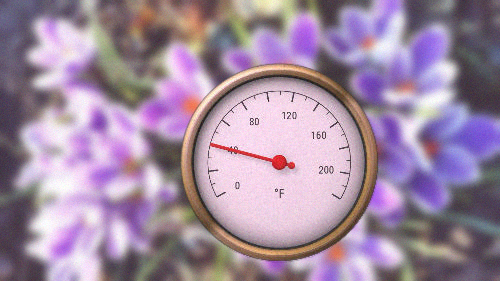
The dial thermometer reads 40°F
